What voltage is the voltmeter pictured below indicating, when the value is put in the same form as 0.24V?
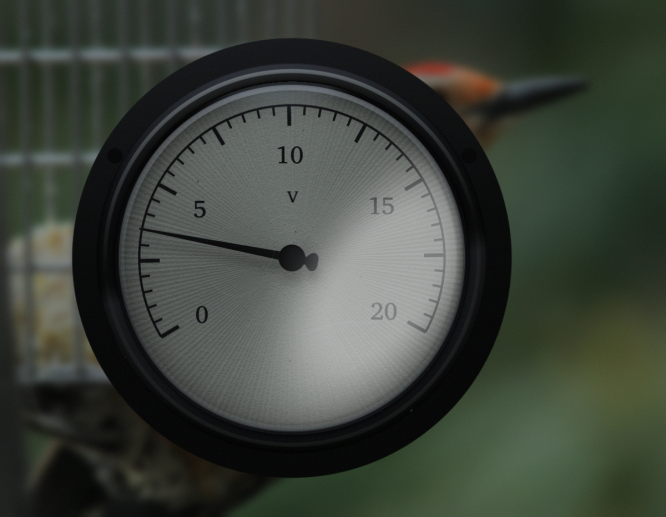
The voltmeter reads 3.5V
